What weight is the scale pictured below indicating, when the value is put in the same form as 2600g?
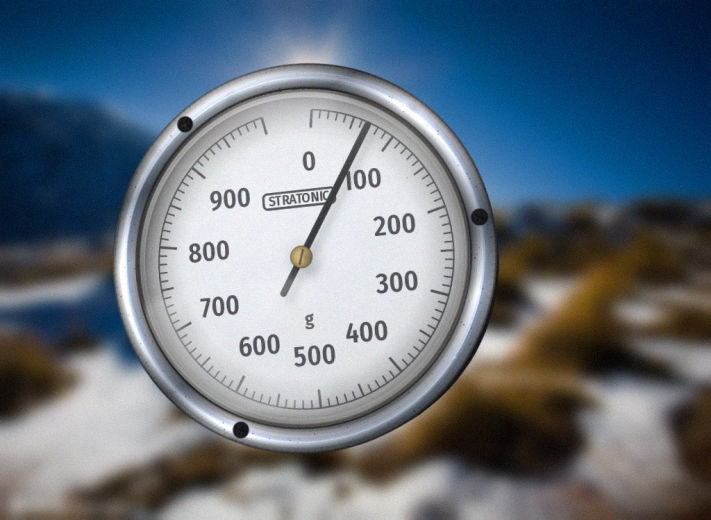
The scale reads 70g
